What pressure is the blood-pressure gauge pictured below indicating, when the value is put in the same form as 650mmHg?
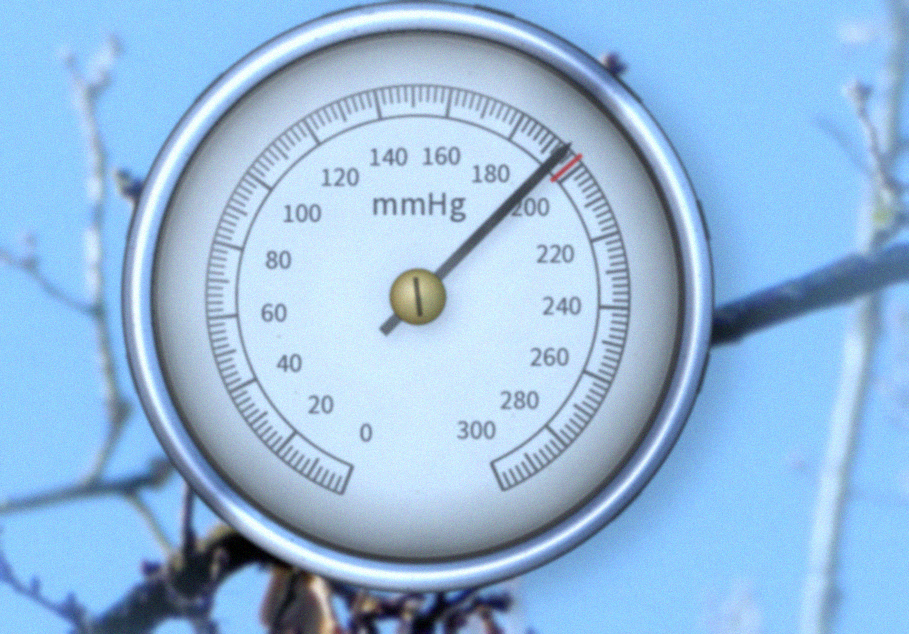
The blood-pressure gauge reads 194mmHg
